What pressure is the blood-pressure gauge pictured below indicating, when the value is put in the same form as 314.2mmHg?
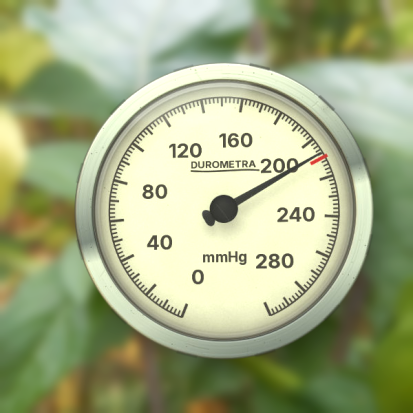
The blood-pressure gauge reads 208mmHg
